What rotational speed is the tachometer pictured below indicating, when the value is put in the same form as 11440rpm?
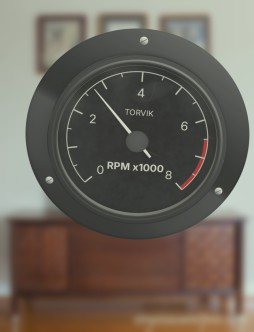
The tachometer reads 2750rpm
